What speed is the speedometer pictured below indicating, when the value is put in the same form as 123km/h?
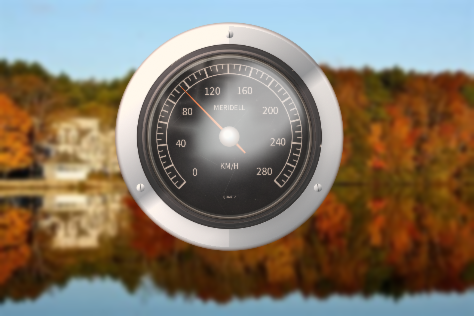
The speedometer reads 95km/h
